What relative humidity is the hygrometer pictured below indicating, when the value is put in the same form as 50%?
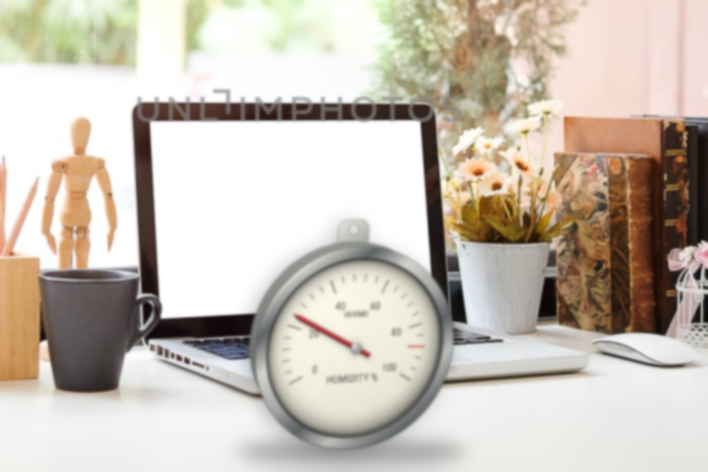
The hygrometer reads 24%
